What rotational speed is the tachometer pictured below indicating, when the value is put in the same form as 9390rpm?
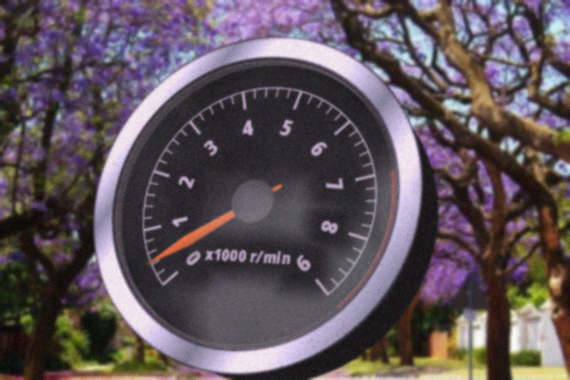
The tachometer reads 400rpm
